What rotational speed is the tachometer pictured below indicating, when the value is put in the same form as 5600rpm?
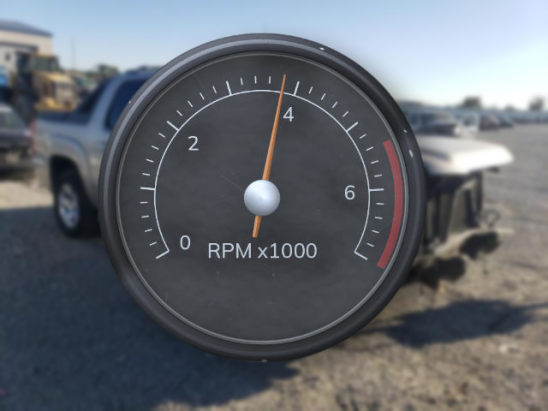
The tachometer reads 3800rpm
